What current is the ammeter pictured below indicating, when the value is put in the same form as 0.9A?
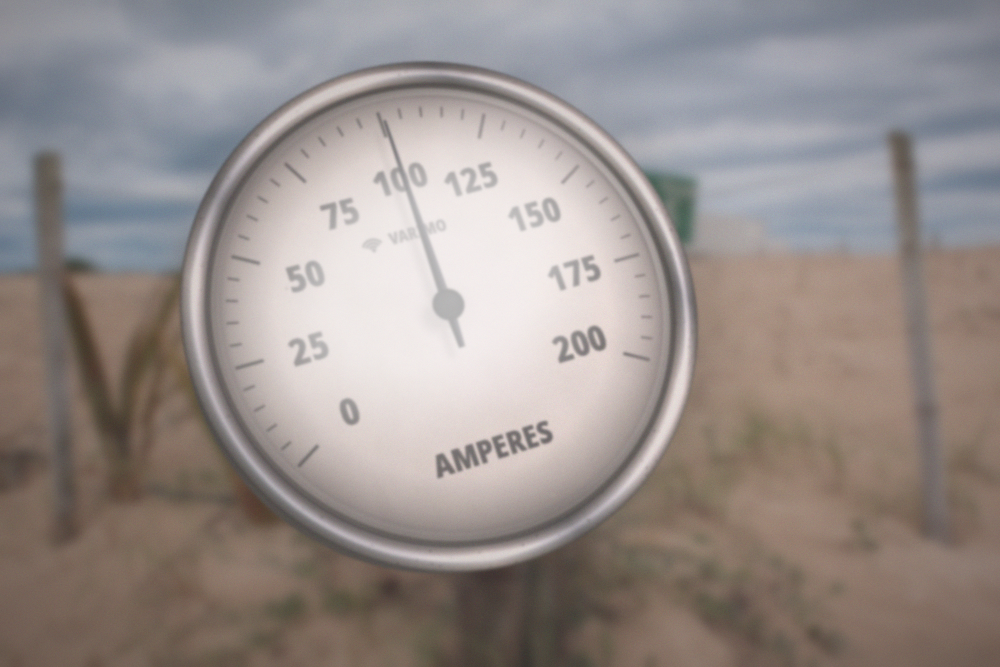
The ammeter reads 100A
